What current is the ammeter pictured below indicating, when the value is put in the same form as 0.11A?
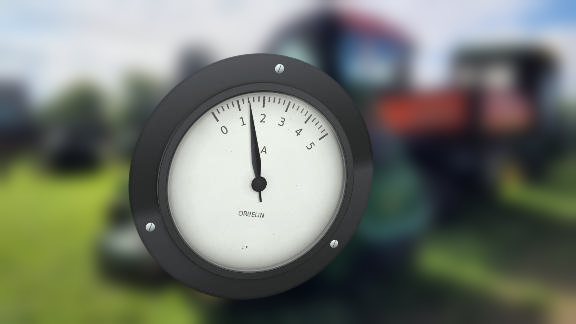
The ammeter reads 1.4A
